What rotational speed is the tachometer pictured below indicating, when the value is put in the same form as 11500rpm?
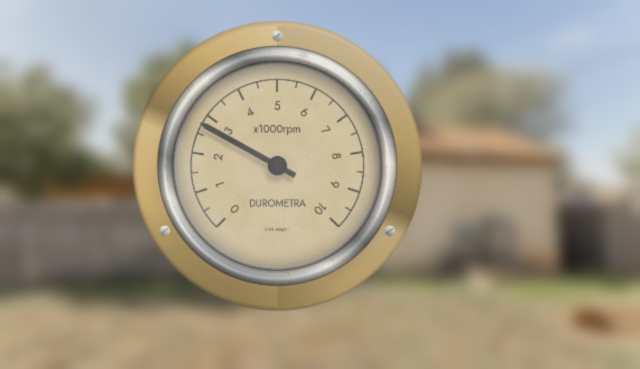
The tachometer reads 2750rpm
